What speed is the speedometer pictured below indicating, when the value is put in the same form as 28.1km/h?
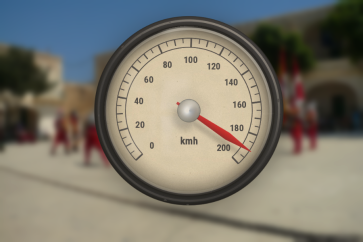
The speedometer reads 190km/h
